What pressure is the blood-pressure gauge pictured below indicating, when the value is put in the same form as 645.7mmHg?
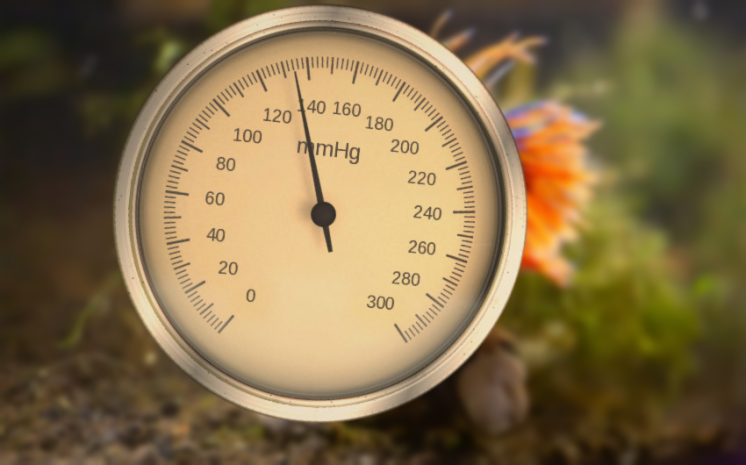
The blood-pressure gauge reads 134mmHg
